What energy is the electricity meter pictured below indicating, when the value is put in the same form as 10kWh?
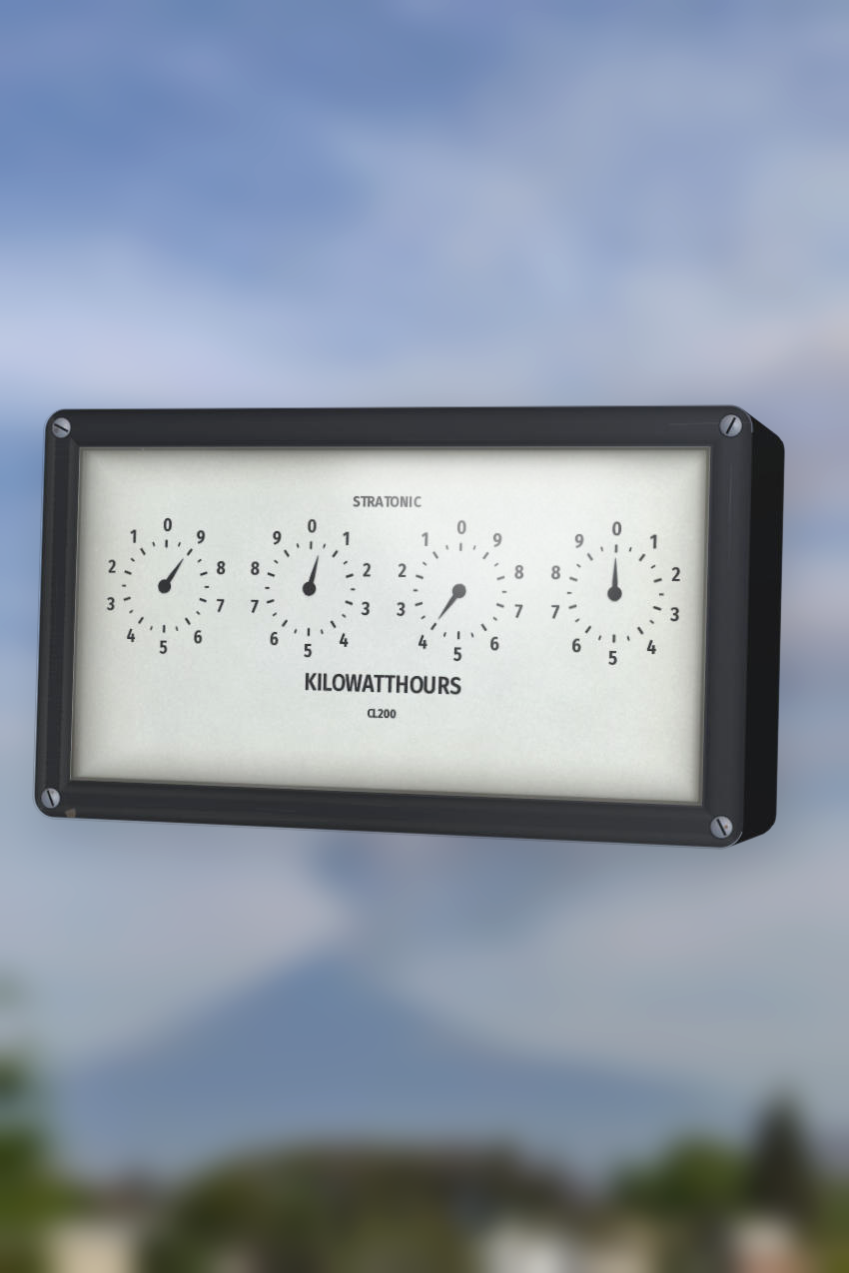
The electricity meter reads 9040kWh
